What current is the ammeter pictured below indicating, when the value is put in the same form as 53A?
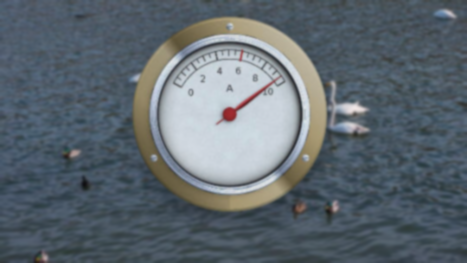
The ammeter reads 9.5A
